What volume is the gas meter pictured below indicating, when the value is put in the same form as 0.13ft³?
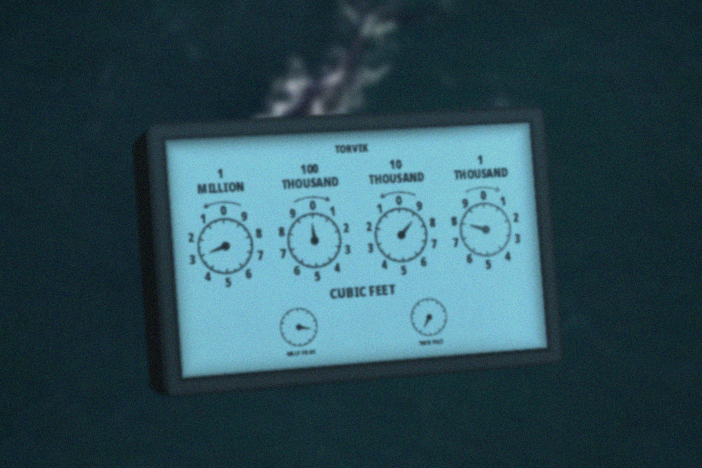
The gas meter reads 298800ft³
